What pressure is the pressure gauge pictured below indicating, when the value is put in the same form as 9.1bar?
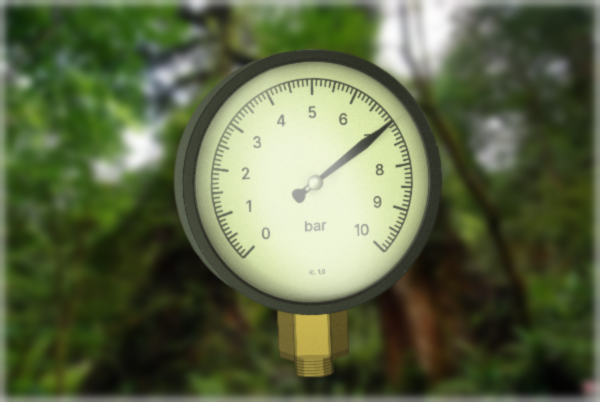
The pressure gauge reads 7bar
